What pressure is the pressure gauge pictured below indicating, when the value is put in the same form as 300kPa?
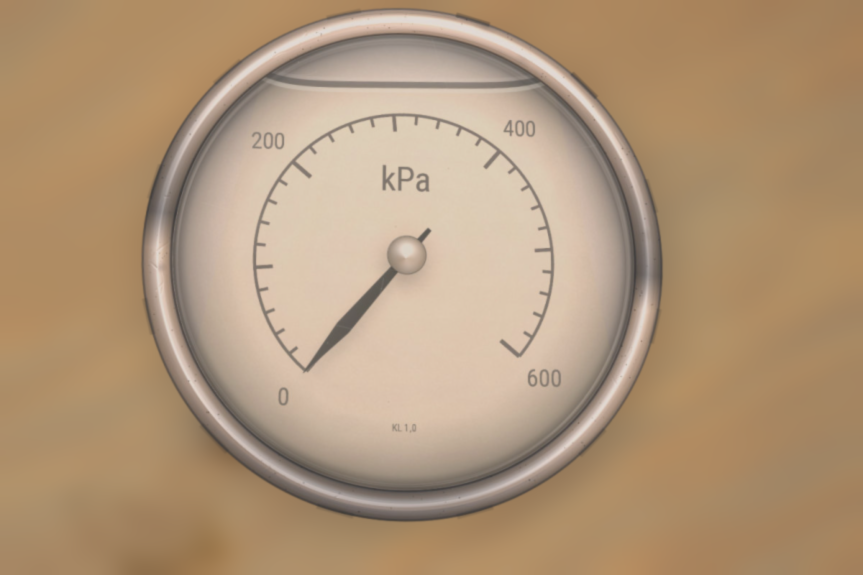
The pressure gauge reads 0kPa
